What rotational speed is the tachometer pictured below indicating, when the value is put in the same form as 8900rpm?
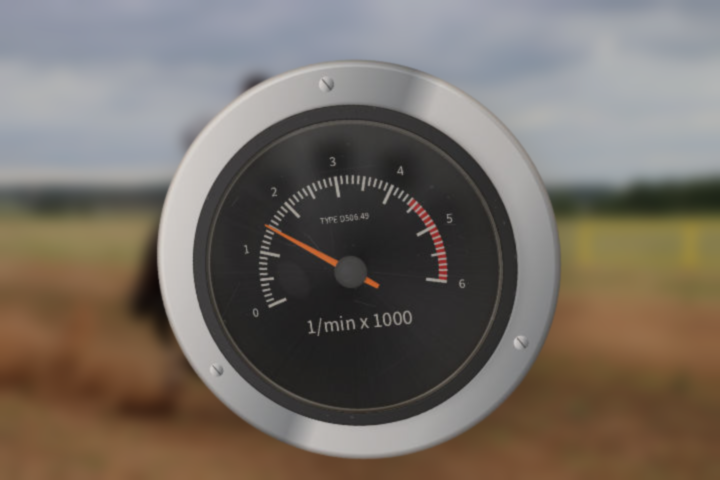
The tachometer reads 1500rpm
